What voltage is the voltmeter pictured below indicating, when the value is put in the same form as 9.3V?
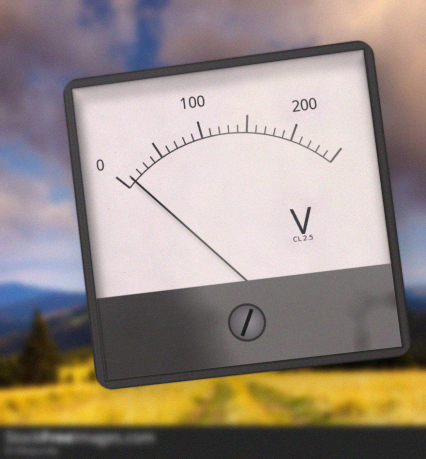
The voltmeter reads 10V
